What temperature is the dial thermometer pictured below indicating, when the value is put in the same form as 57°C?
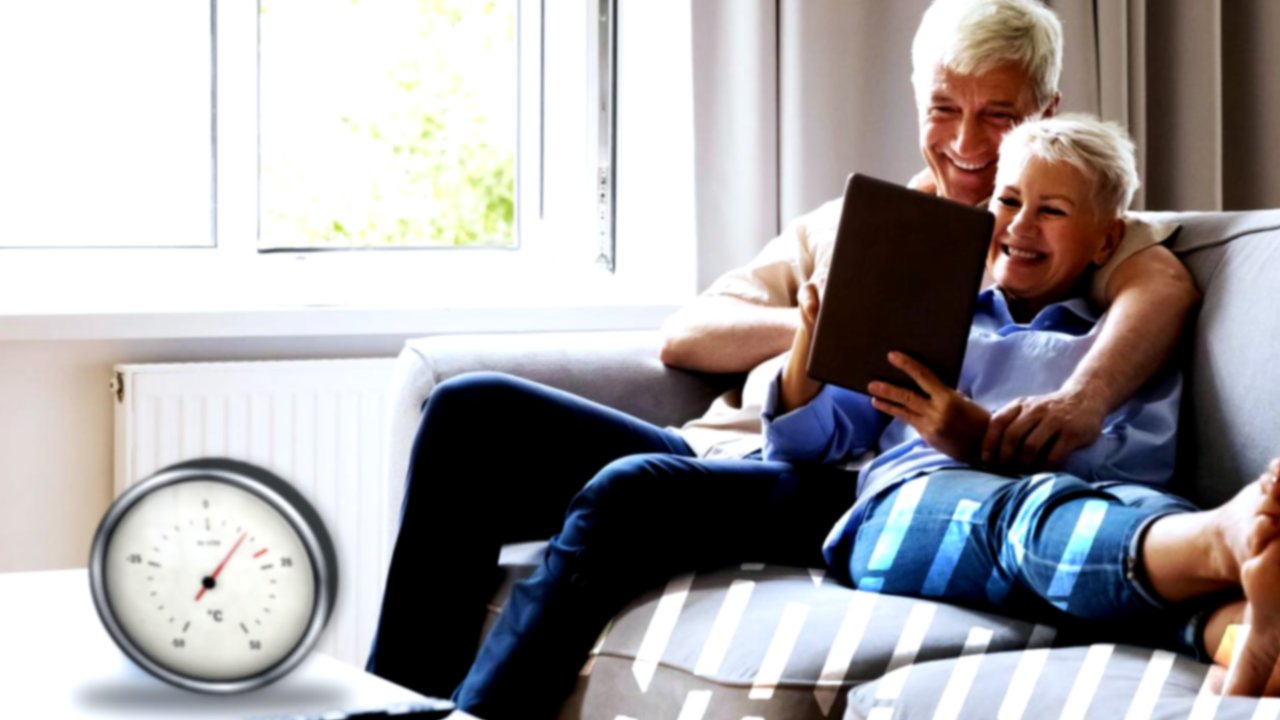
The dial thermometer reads 12.5°C
